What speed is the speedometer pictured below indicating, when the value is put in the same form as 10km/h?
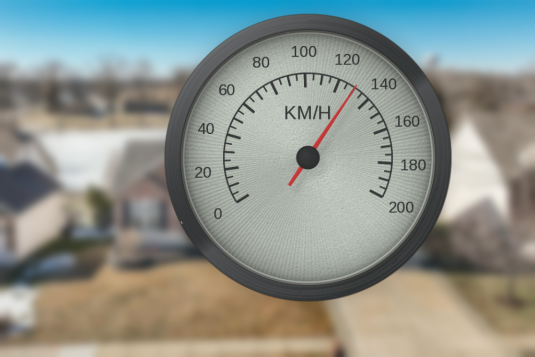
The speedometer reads 130km/h
